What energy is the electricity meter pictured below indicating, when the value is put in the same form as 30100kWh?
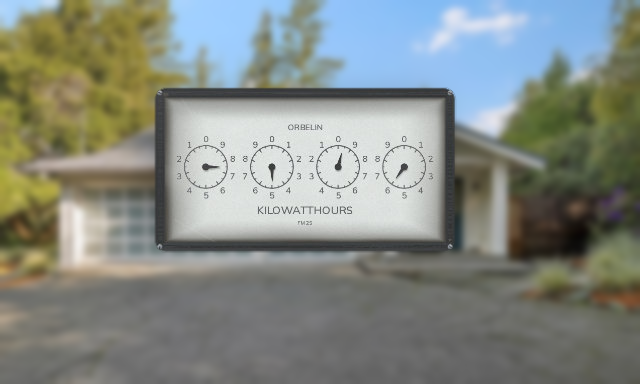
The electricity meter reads 7496kWh
